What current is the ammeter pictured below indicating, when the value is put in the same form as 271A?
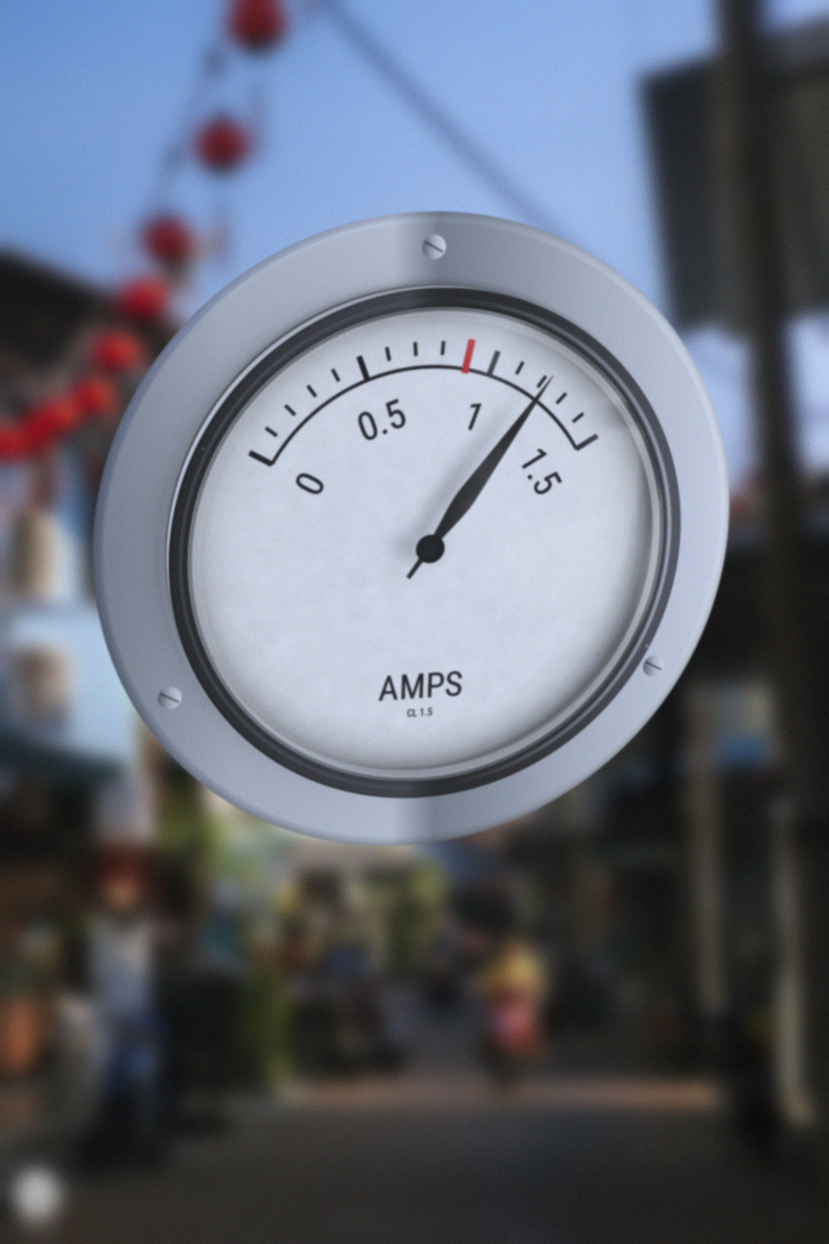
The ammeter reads 1.2A
